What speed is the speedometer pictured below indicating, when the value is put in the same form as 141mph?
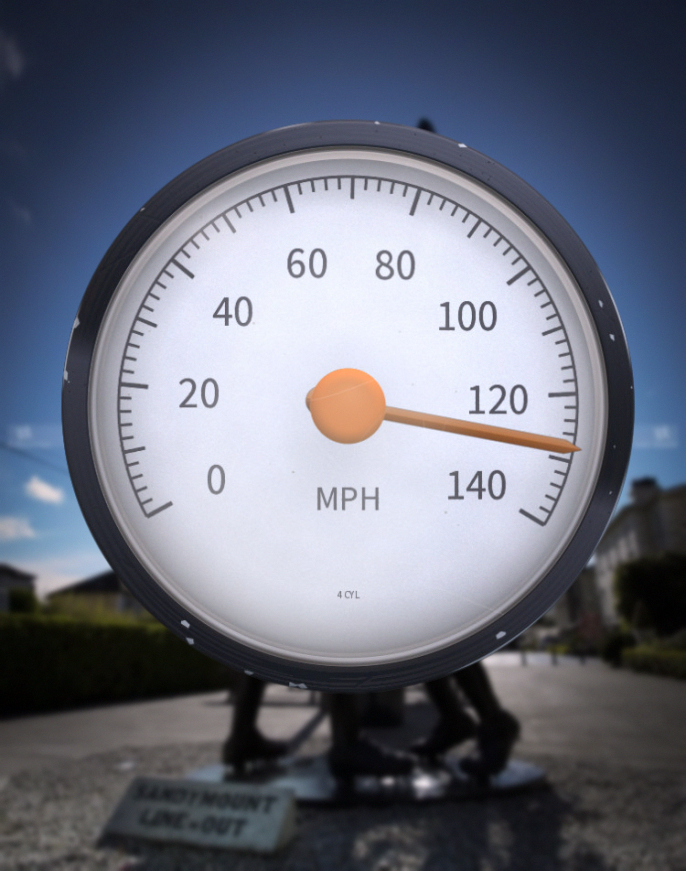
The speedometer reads 128mph
